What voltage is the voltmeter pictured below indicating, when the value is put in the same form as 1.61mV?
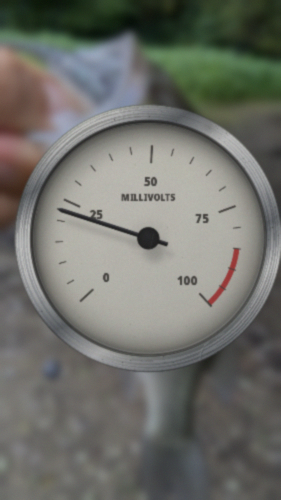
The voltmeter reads 22.5mV
